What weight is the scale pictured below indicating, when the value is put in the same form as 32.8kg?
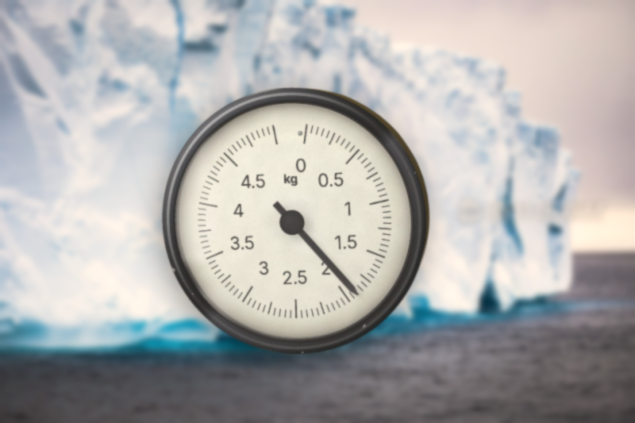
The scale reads 1.9kg
